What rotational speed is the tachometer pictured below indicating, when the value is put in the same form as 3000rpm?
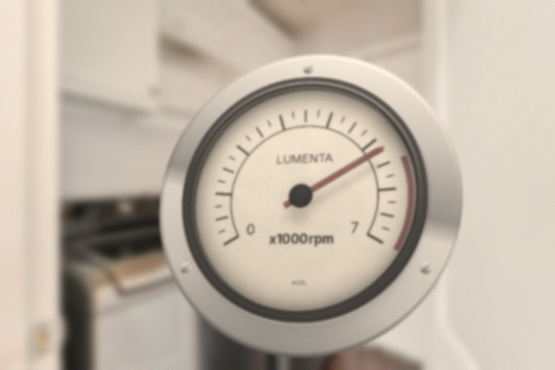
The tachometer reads 5250rpm
